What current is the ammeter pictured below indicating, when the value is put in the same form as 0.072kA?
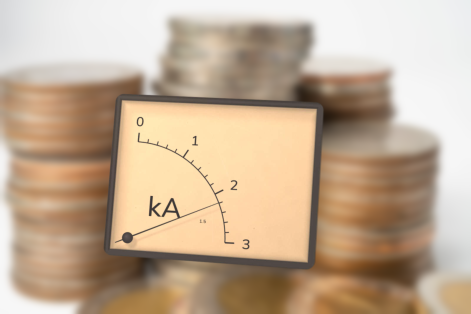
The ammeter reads 2.2kA
